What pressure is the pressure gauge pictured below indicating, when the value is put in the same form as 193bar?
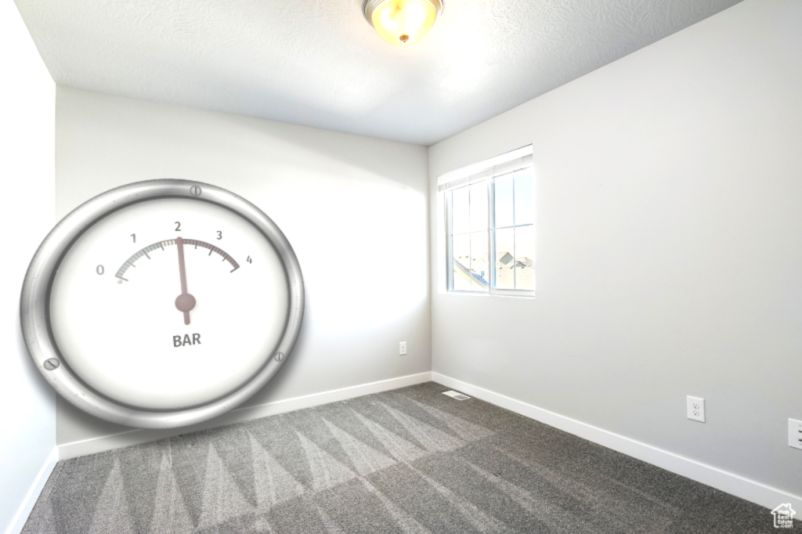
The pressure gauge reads 2bar
